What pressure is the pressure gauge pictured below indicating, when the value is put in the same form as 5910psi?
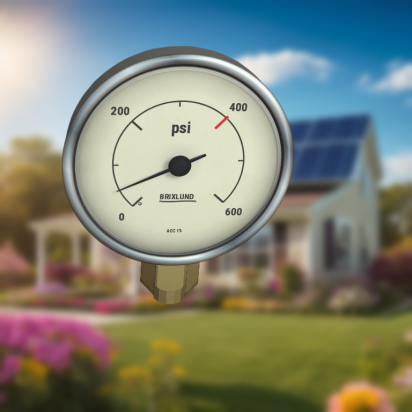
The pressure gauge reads 50psi
